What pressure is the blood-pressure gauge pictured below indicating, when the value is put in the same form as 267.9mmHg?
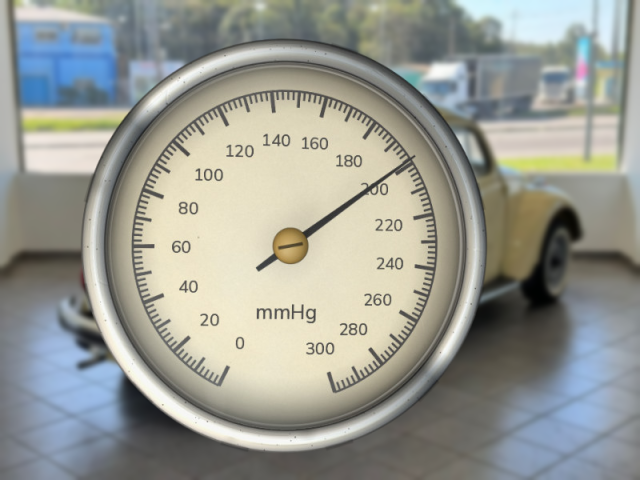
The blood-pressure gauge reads 198mmHg
